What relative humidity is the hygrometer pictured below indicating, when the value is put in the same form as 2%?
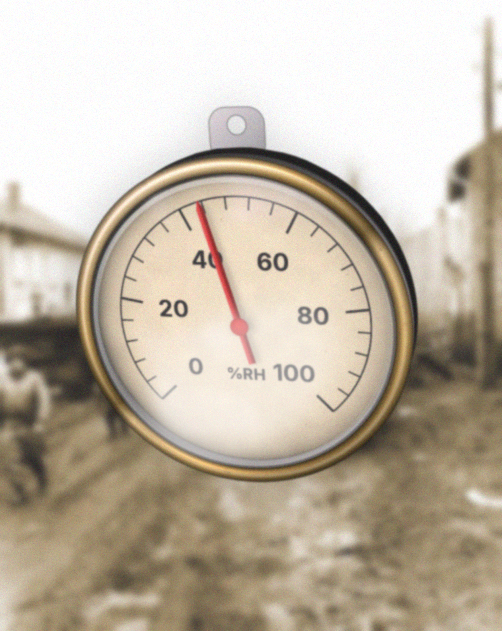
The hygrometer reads 44%
